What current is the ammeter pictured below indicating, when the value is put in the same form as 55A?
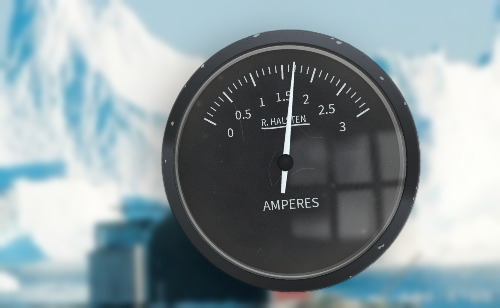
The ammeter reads 1.7A
